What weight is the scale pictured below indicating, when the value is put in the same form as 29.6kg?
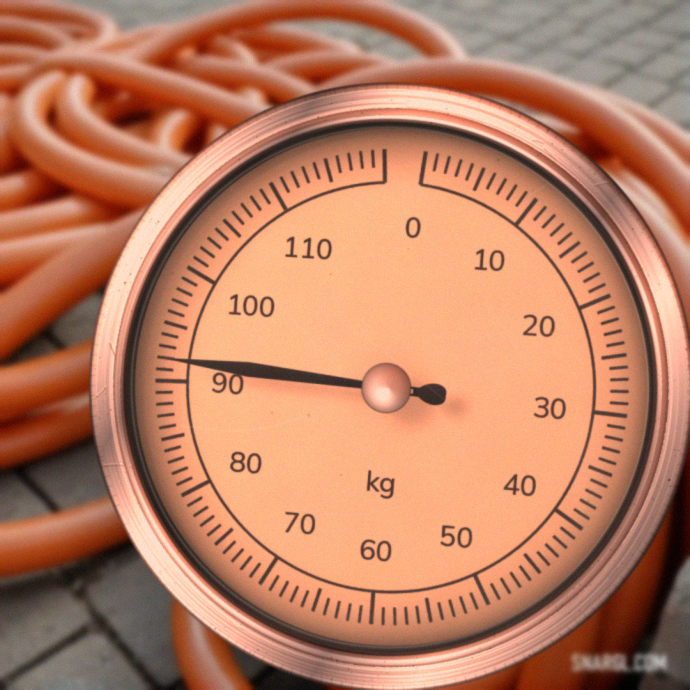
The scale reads 92kg
